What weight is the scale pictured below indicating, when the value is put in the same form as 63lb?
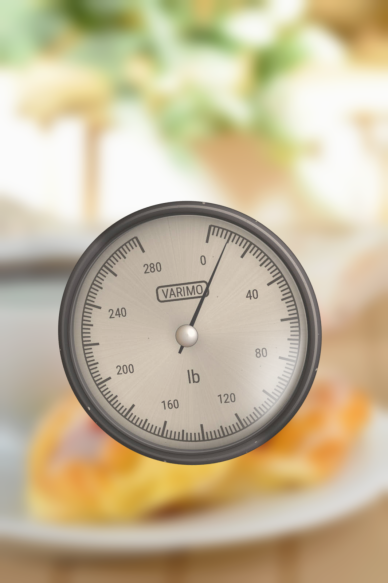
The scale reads 10lb
